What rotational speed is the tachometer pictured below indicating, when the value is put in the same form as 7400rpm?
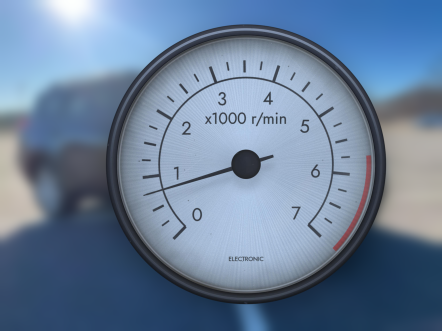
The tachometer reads 750rpm
